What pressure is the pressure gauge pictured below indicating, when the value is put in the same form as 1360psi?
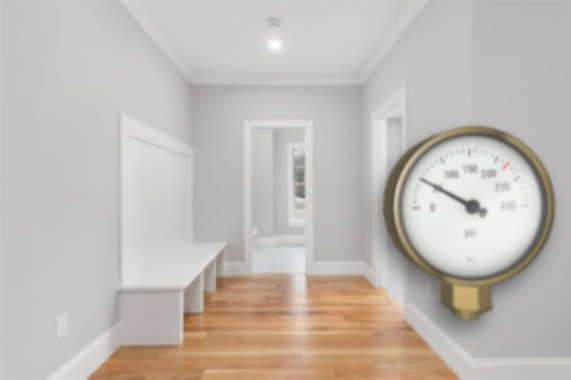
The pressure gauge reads 50psi
